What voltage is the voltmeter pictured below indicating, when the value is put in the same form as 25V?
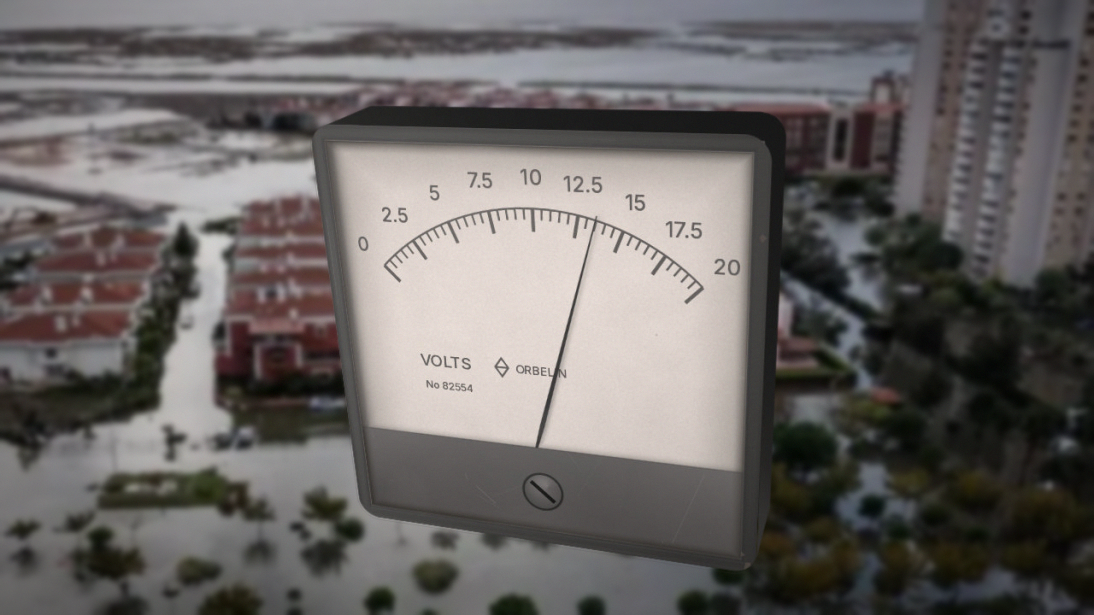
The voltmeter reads 13.5V
